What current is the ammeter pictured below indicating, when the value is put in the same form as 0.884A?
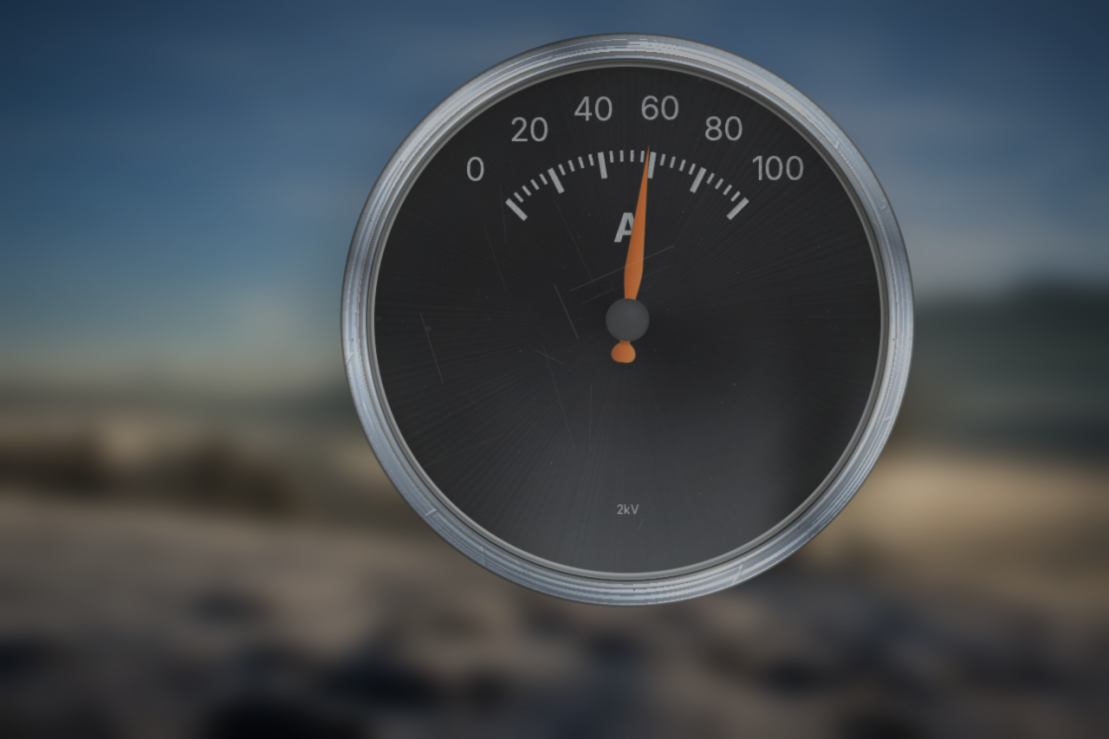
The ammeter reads 58A
